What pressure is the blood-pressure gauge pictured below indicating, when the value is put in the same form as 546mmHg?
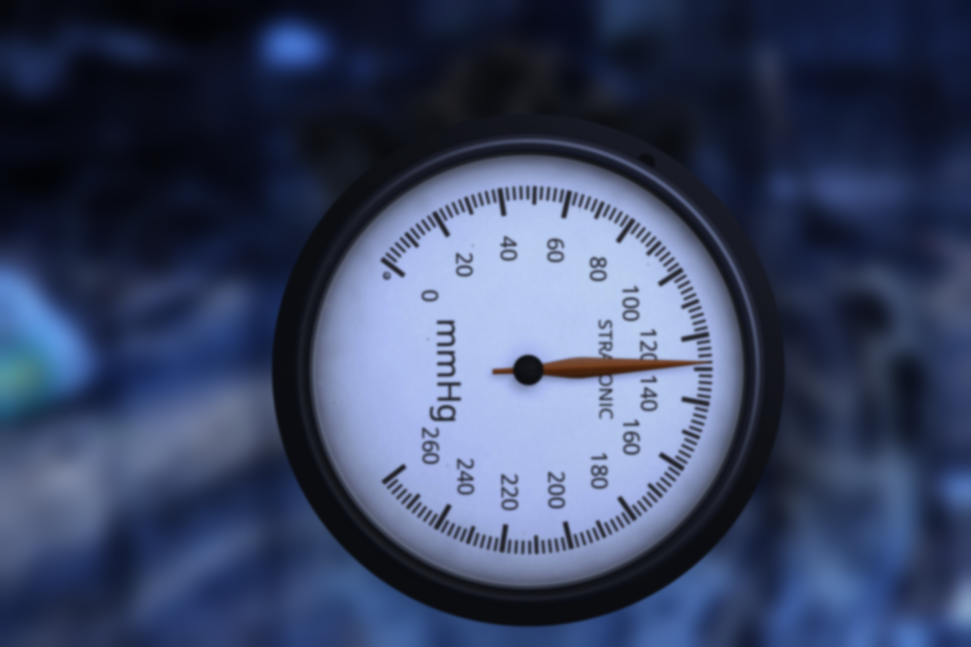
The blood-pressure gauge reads 128mmHg
